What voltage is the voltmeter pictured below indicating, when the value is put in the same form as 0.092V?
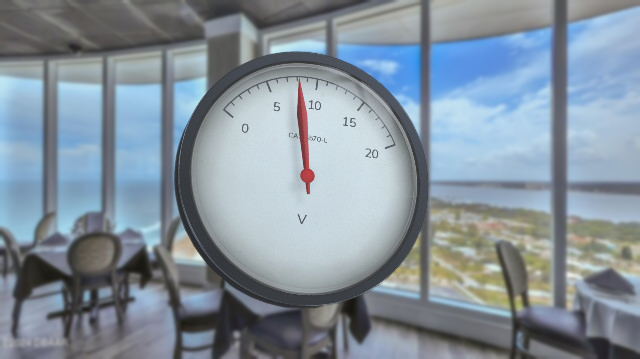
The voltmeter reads 8V
